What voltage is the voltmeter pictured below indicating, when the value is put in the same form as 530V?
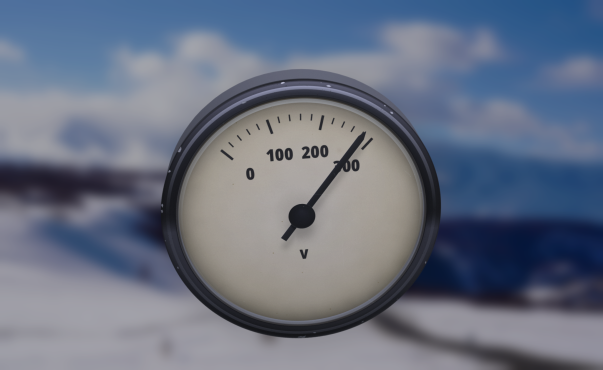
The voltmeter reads 280V
